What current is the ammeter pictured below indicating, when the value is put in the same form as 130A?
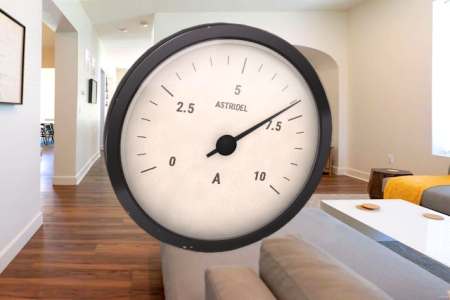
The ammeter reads 7A
